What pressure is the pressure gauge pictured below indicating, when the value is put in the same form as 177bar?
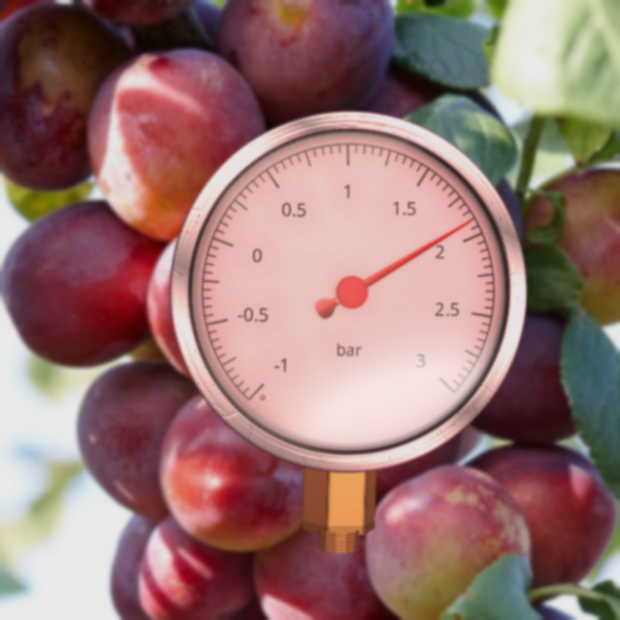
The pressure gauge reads 1.9bar
